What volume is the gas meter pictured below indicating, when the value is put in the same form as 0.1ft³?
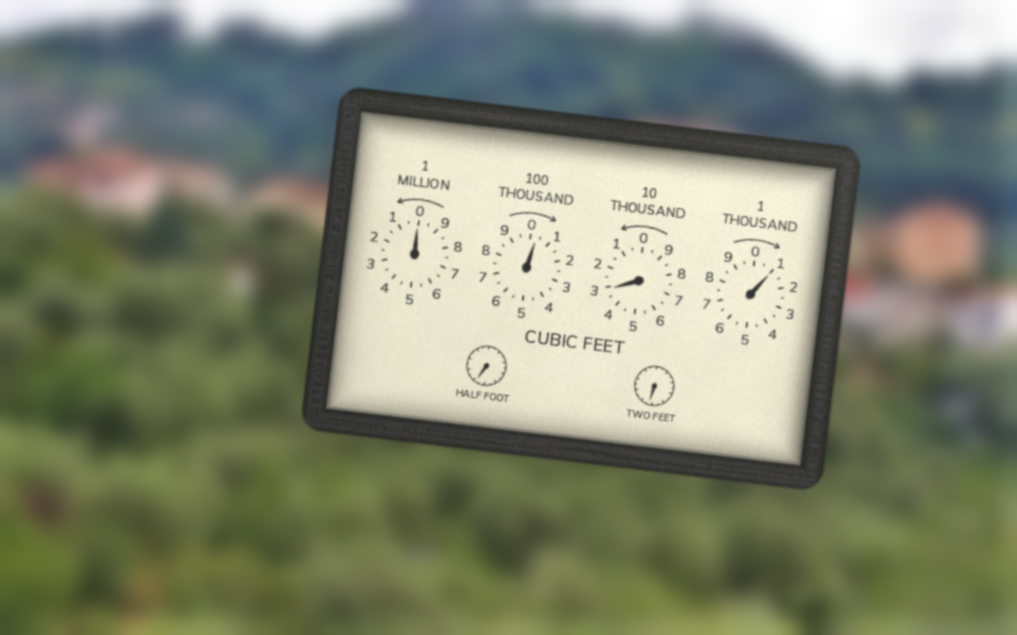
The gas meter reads 3100ft³
